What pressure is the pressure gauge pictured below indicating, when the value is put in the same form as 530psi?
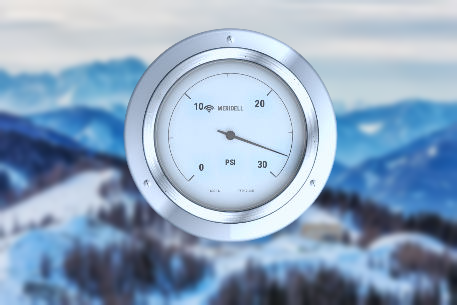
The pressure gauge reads 27.5psi
